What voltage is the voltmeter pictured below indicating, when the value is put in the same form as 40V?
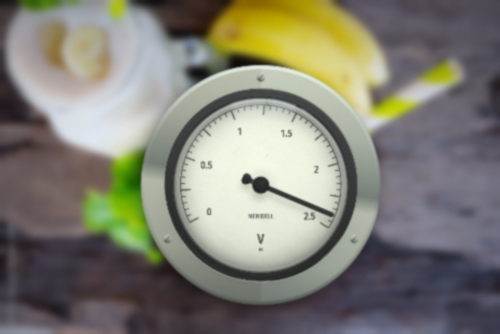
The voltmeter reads 2.4V
